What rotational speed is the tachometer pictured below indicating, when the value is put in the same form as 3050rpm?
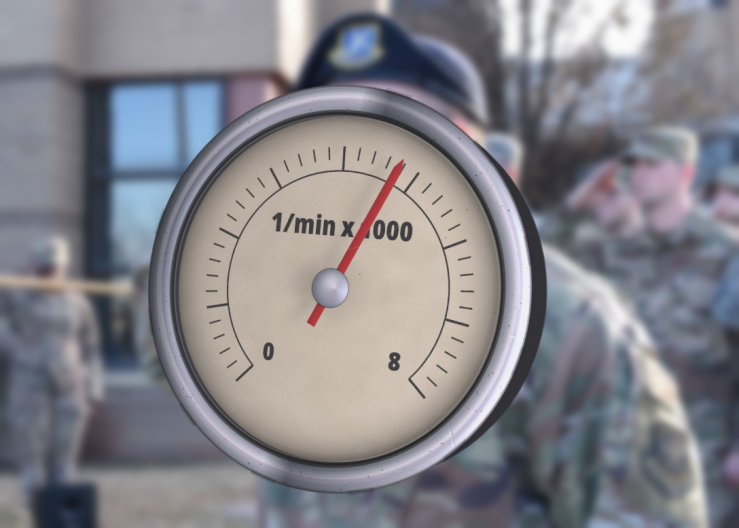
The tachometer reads 4800rpm
